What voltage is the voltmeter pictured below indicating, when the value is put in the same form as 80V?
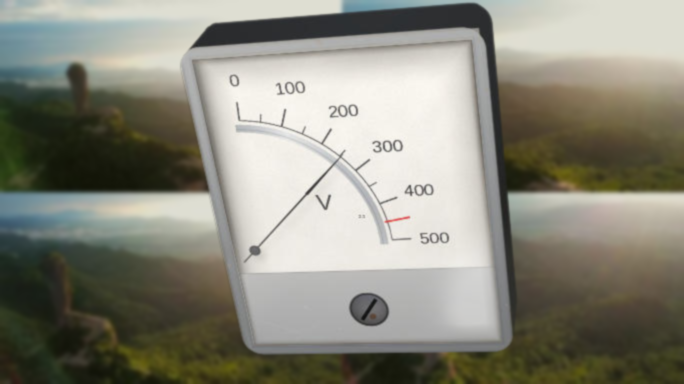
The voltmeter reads 250V
